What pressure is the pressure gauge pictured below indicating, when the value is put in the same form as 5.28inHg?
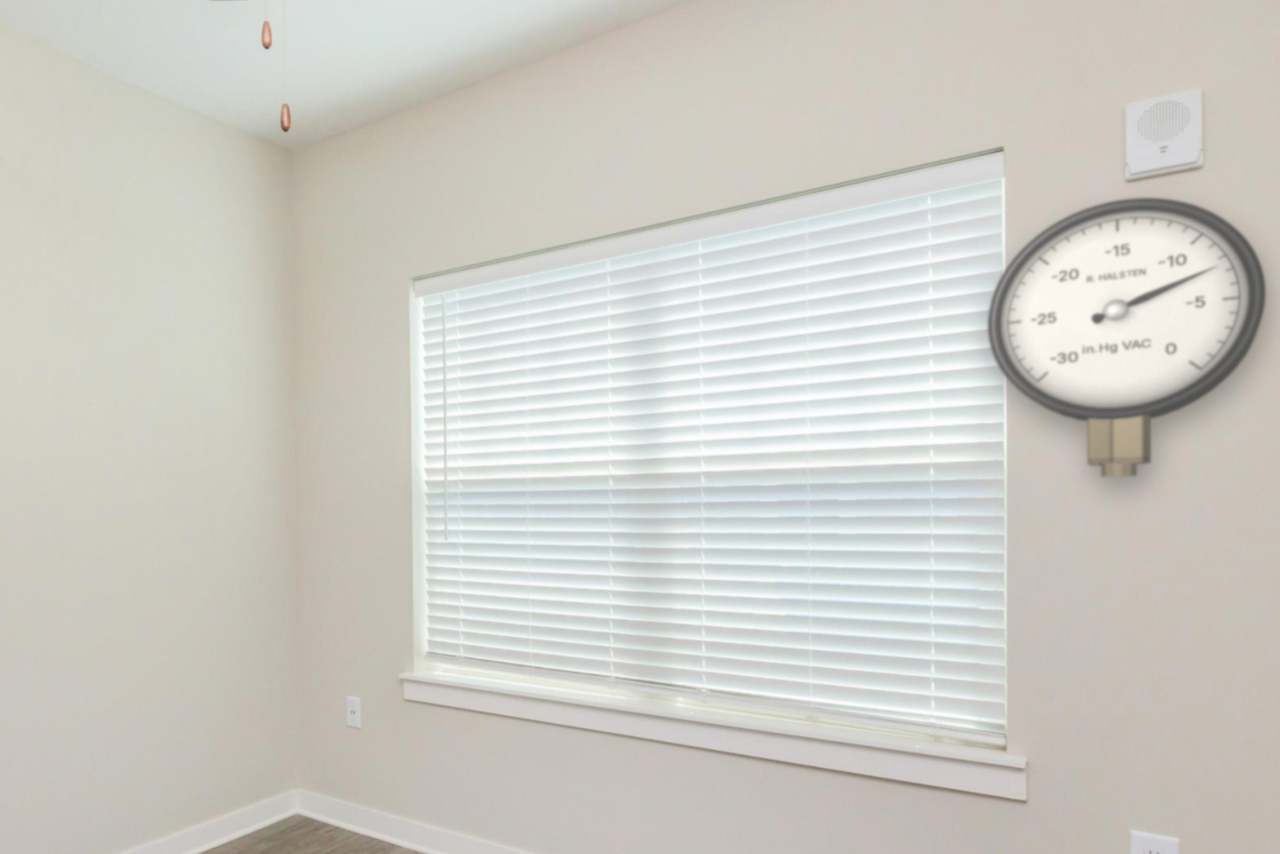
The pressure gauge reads -7.5inHg
